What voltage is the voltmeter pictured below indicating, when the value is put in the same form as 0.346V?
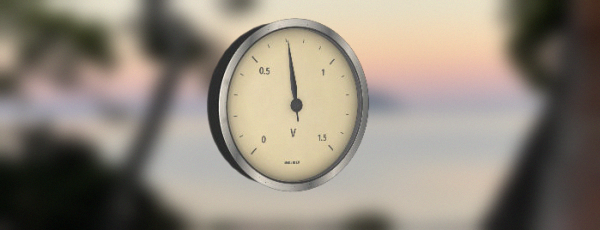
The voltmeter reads 0.7V
